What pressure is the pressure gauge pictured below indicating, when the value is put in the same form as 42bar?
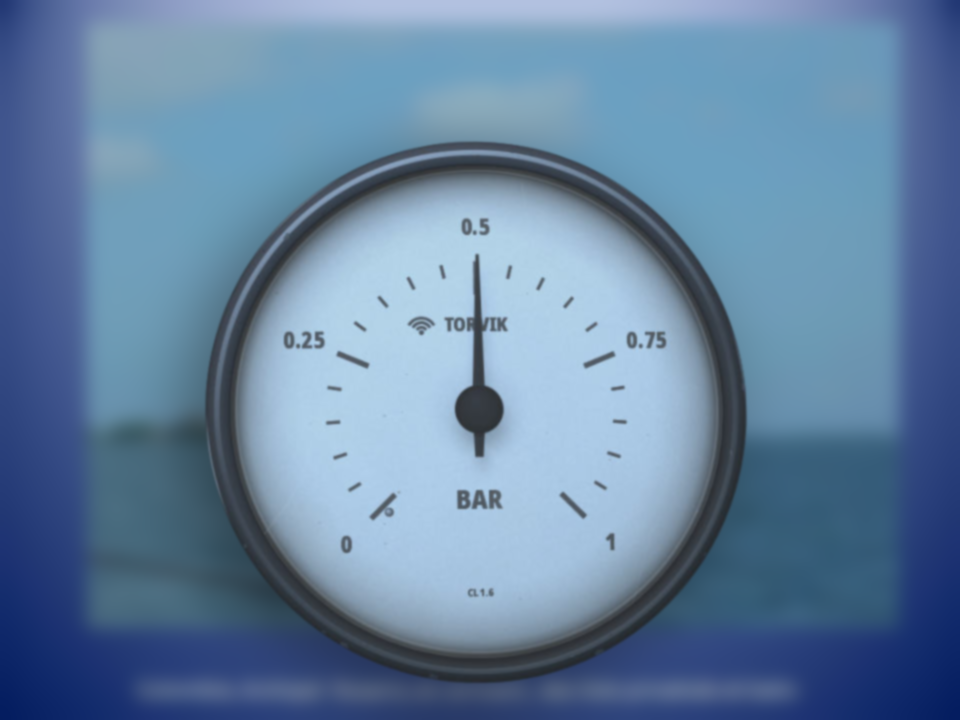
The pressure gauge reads 0.5bar
